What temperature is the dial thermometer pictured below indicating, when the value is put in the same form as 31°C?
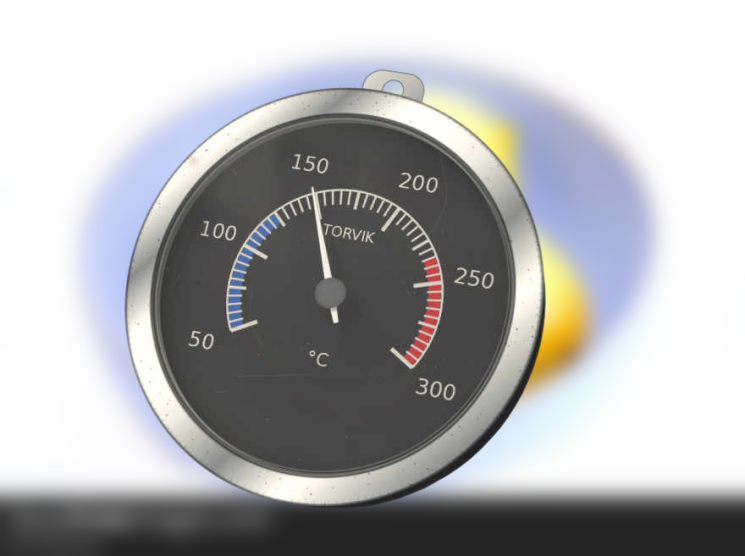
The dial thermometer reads 150°C
